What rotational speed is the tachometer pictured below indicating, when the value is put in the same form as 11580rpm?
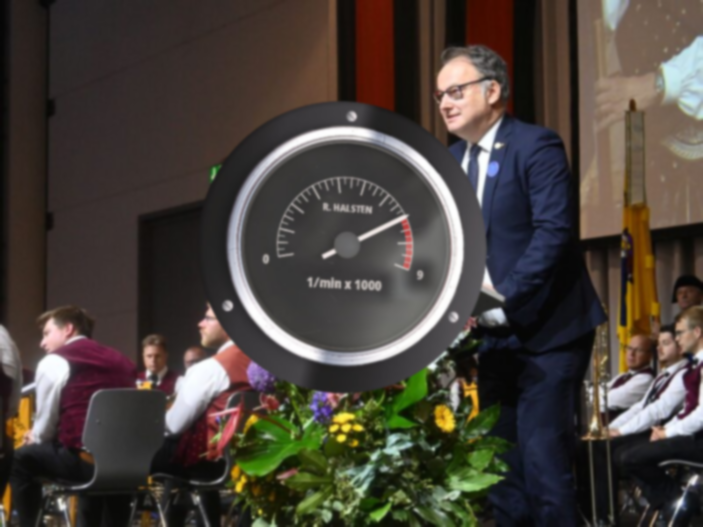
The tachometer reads 7000rpm
